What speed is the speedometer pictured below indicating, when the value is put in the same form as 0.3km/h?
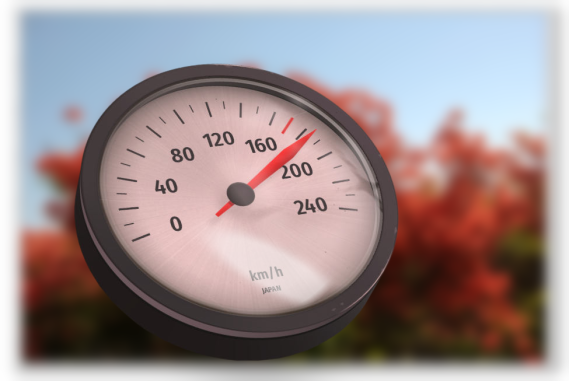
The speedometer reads 185km/h
